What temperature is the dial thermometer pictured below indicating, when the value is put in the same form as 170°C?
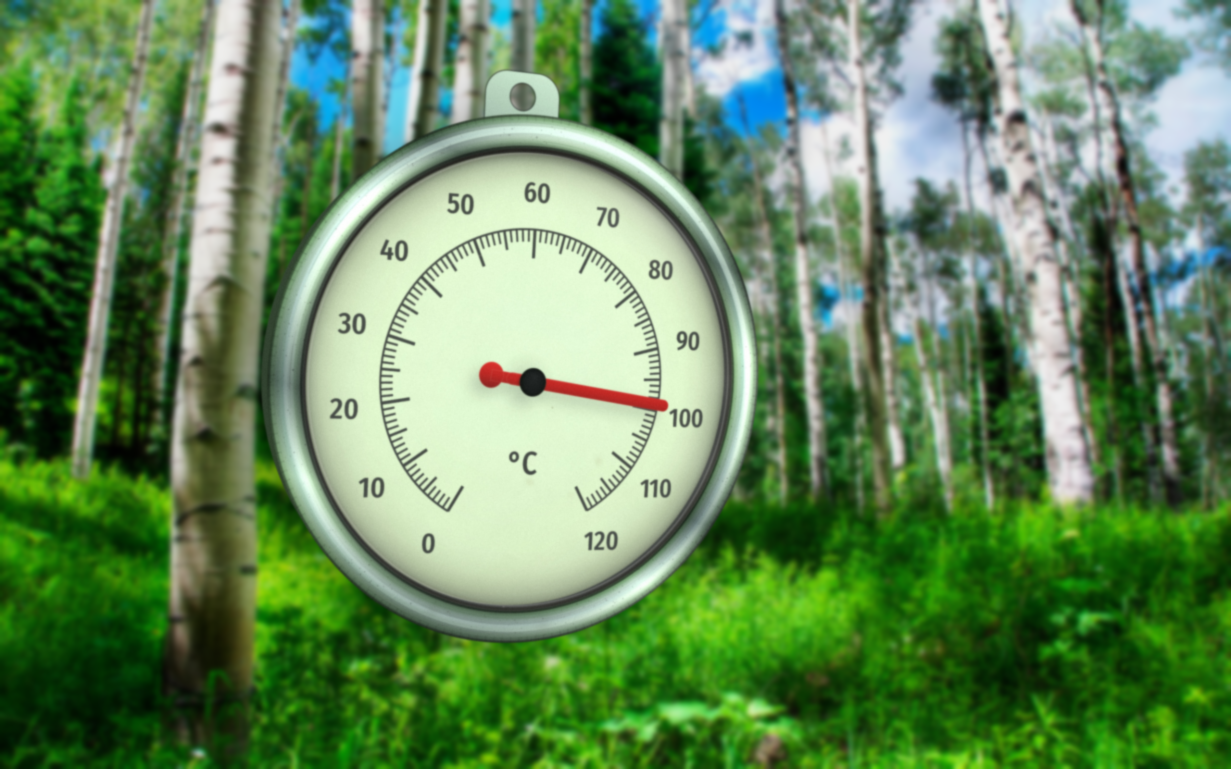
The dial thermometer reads 99°C
